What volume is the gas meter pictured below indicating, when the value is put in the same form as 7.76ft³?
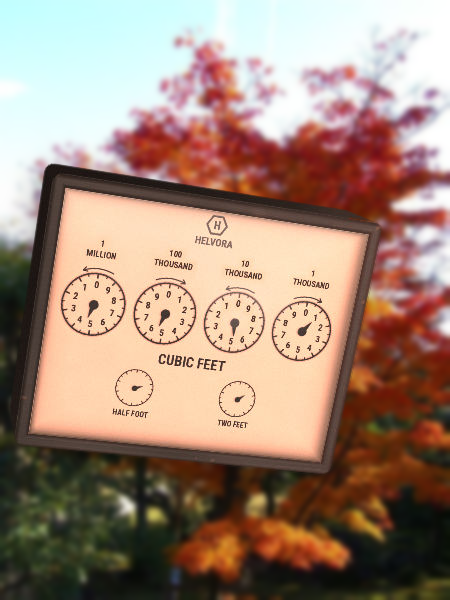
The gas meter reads 455100ft³
